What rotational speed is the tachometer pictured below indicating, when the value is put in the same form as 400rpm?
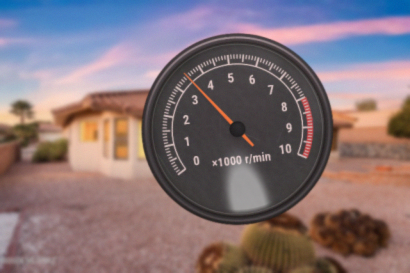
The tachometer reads 3500rpm
